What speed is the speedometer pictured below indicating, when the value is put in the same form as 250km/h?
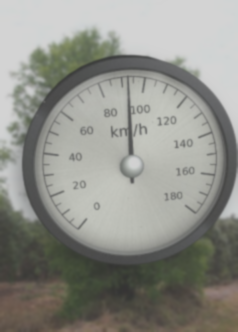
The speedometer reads 92.5km/h
